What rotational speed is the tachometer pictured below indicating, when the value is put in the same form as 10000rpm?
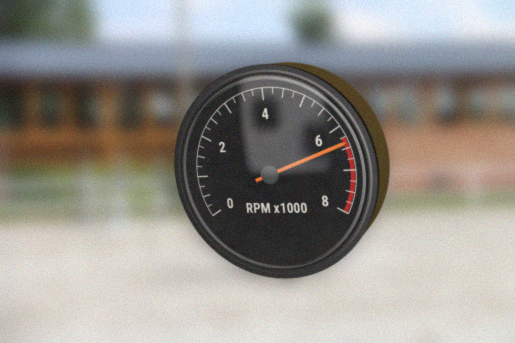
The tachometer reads 6375rpm
